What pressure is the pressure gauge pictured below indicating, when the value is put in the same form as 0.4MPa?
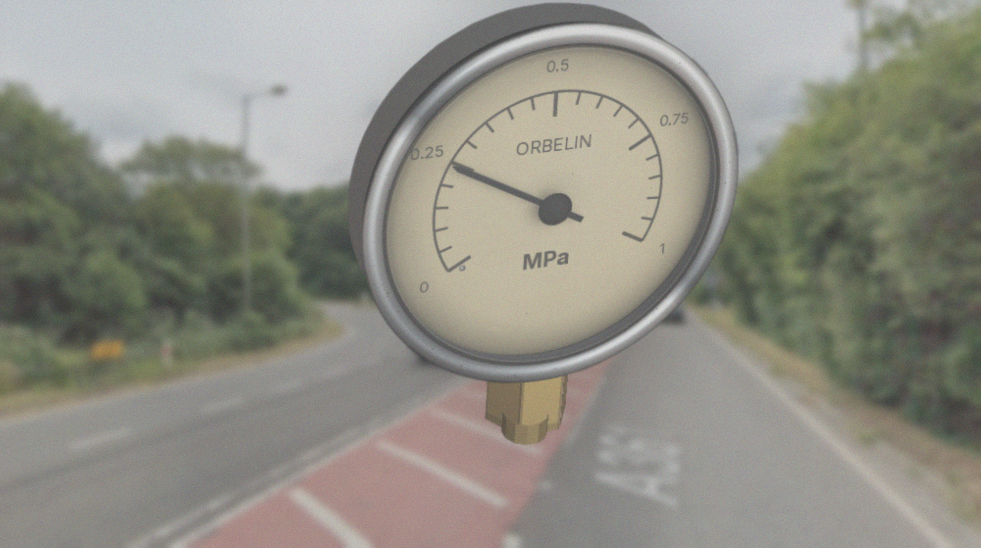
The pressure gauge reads 0.25MPa
